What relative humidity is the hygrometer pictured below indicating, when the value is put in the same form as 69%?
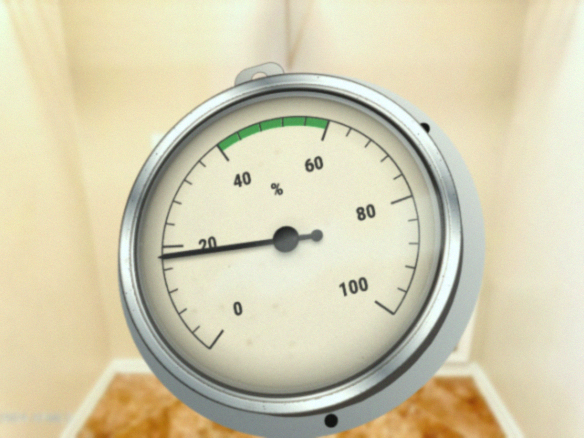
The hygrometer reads 18%
